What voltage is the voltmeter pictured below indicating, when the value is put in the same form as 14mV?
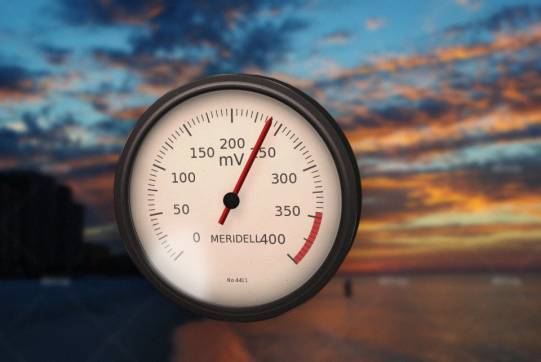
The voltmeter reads 240mV
